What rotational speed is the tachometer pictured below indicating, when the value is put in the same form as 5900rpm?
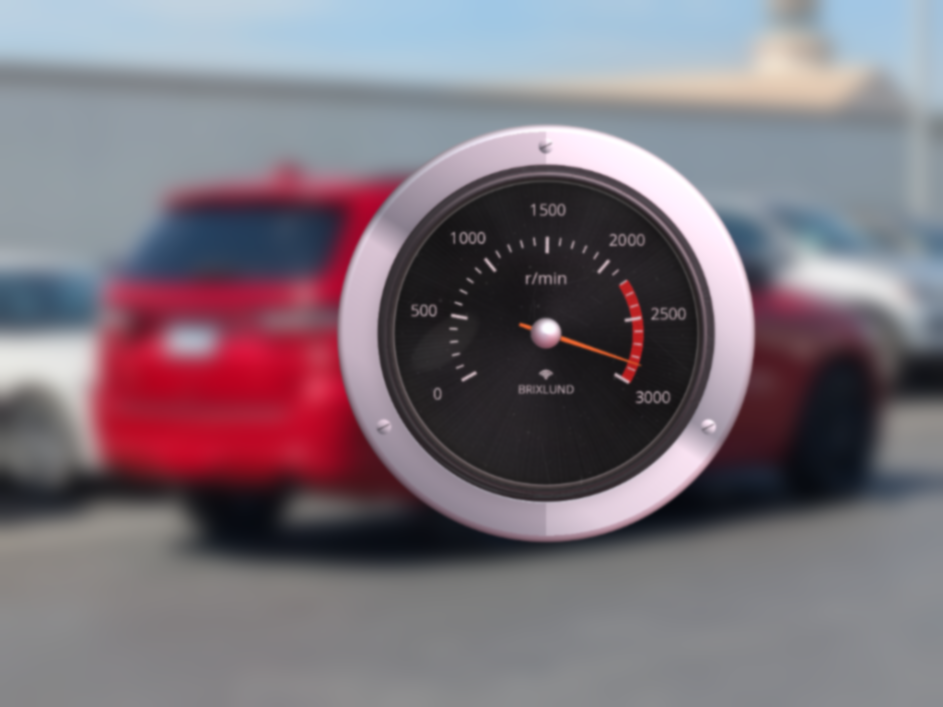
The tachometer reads 2850rpm
